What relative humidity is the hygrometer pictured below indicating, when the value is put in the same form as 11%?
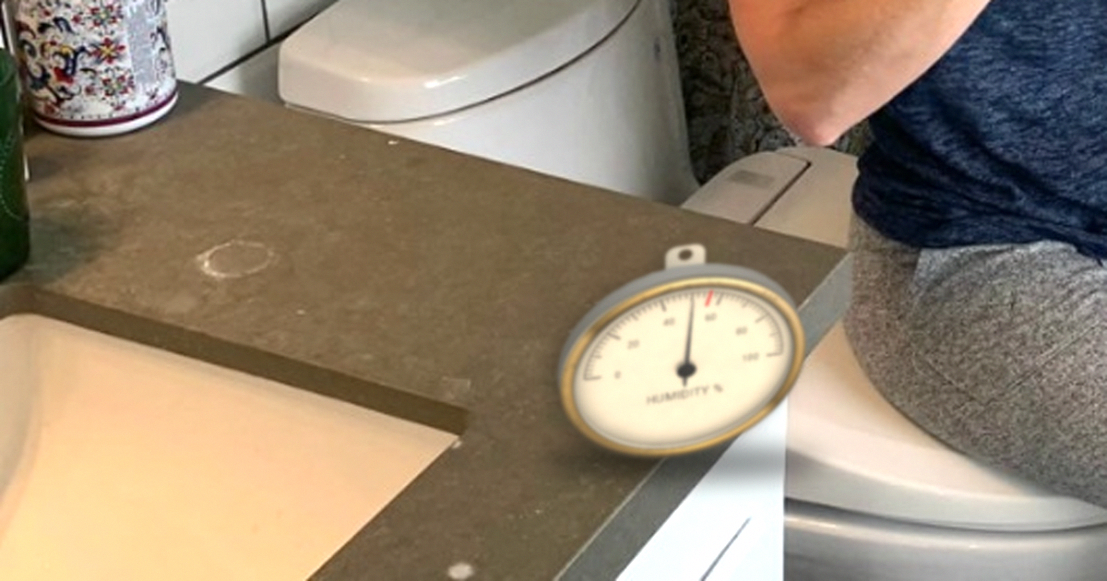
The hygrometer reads 50%
